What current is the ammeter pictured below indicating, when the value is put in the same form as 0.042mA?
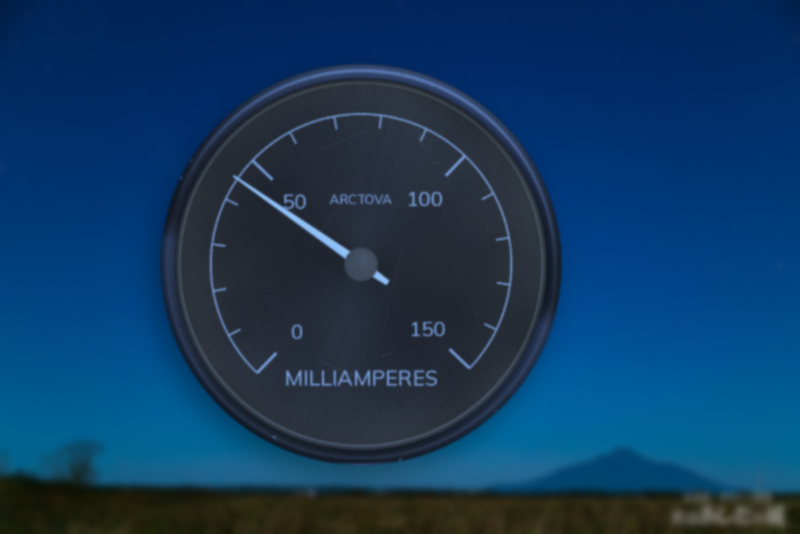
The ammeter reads 45mA
